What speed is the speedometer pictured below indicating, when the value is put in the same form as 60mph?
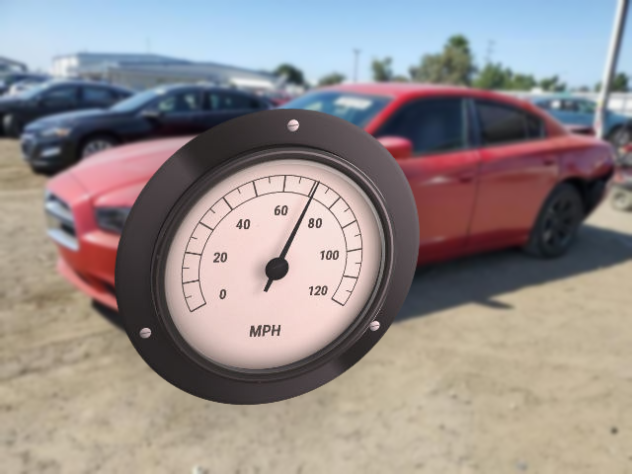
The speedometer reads 70mph
